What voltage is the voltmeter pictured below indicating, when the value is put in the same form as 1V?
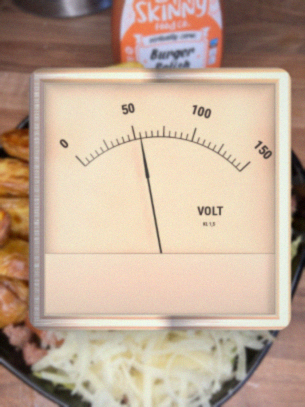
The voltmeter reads 55V
